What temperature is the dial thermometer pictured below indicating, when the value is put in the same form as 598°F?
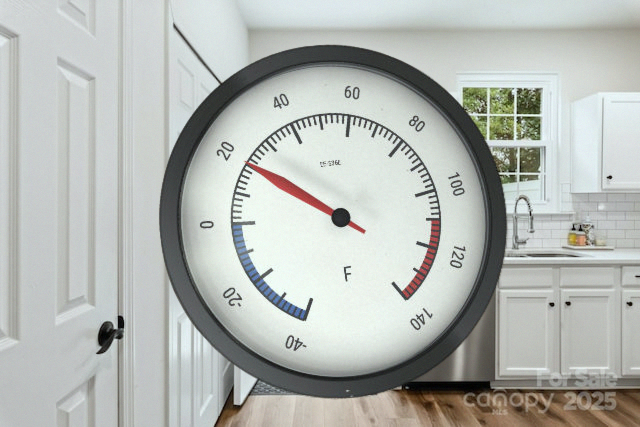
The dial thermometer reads 20°F
